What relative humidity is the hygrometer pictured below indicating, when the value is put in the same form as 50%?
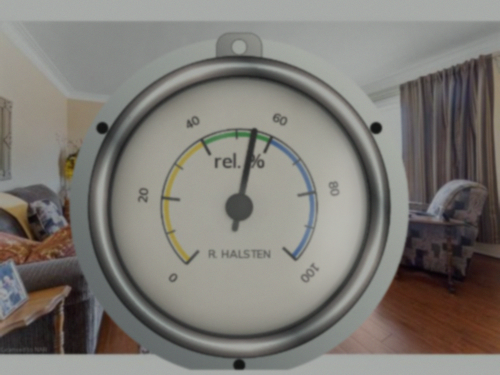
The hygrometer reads 55%
